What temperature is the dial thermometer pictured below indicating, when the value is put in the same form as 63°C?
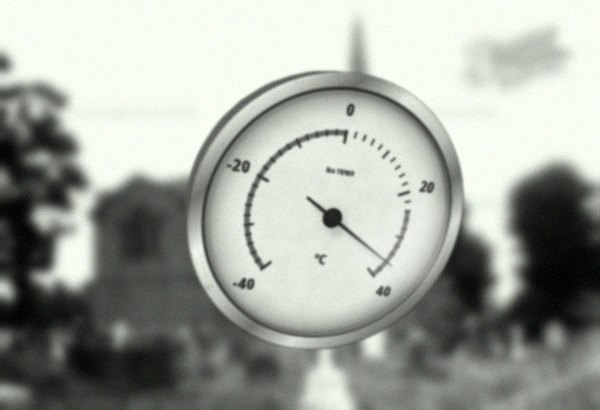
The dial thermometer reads 36°C
